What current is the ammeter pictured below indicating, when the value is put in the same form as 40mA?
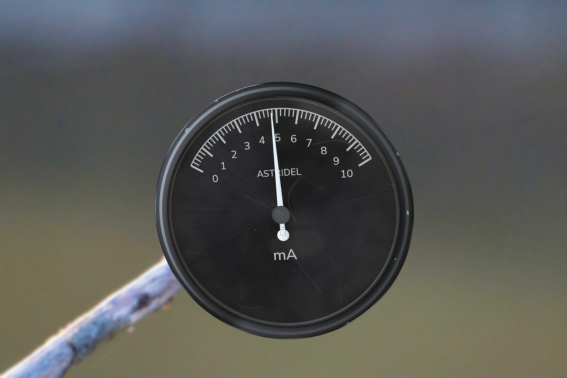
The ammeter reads 4.8mA
